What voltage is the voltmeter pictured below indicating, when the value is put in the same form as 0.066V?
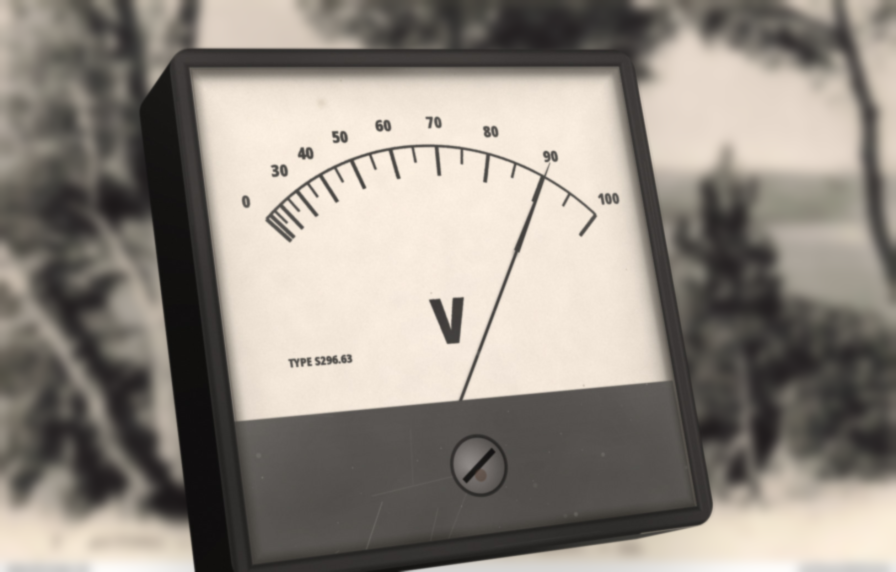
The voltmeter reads 90V
